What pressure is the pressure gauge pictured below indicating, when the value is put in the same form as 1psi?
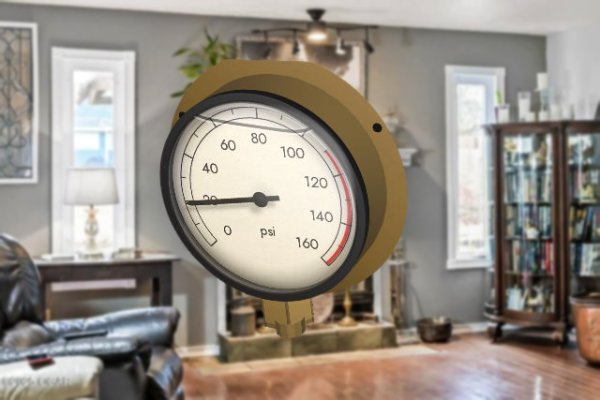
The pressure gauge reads 20psi
